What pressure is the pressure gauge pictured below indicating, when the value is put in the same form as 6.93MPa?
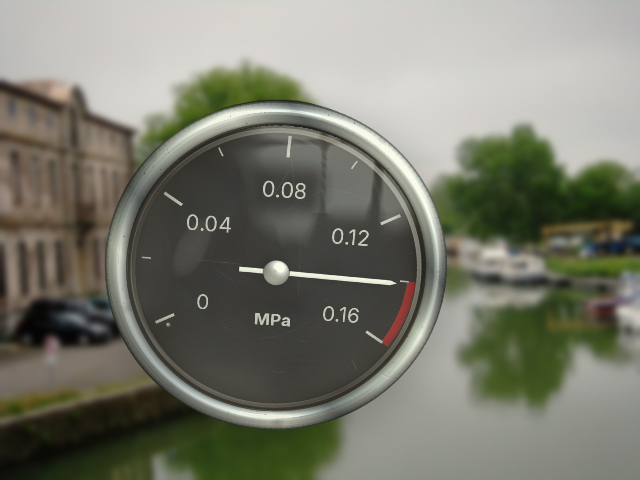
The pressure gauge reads 0.14MPa
